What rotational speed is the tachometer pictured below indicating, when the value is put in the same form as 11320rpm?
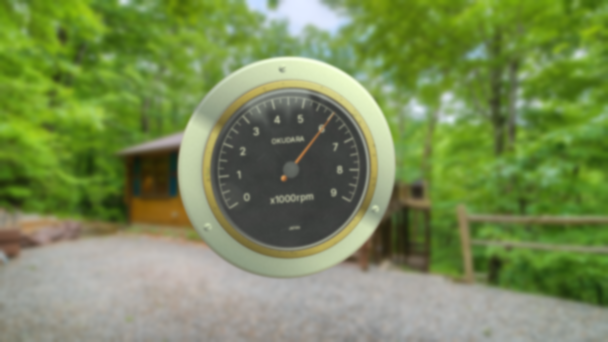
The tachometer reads 6000rpm
